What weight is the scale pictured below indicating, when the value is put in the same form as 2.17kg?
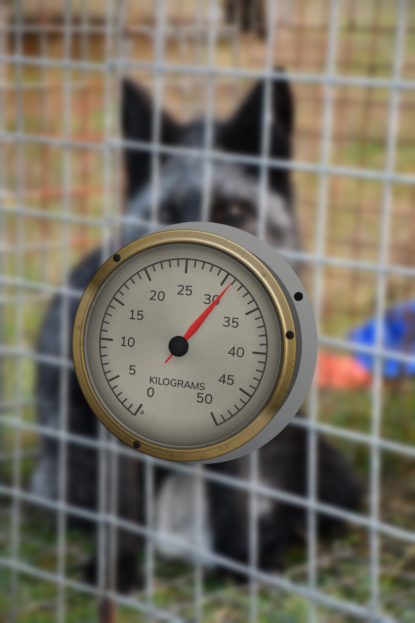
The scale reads 31kg
